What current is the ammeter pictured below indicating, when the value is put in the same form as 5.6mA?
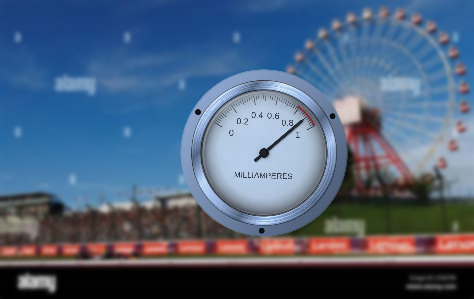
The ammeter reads 0.9mA
